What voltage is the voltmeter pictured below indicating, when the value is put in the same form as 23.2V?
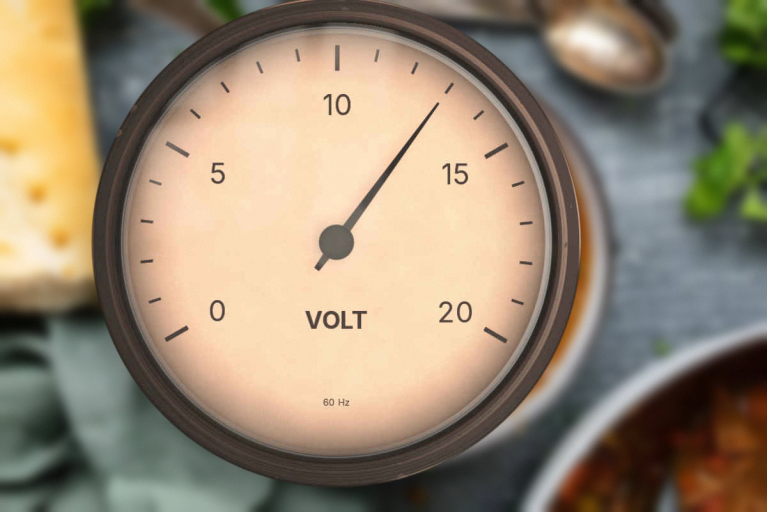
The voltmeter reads 13V
